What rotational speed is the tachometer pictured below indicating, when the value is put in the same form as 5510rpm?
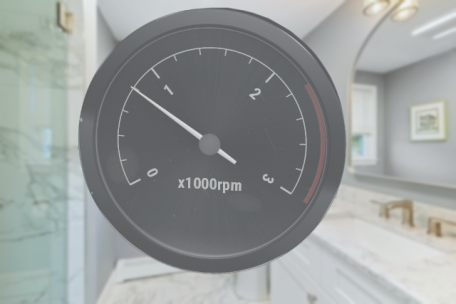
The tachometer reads 800rpm
